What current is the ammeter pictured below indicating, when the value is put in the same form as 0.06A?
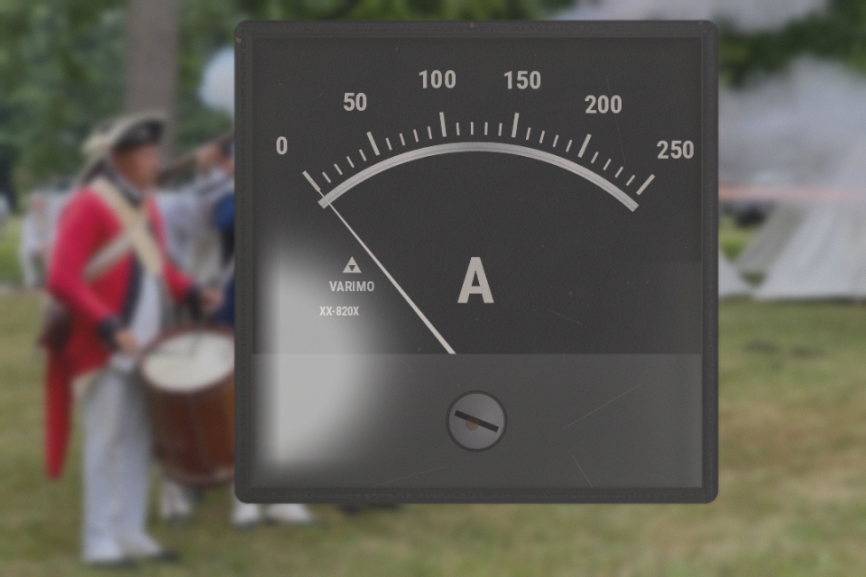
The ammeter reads 0A
